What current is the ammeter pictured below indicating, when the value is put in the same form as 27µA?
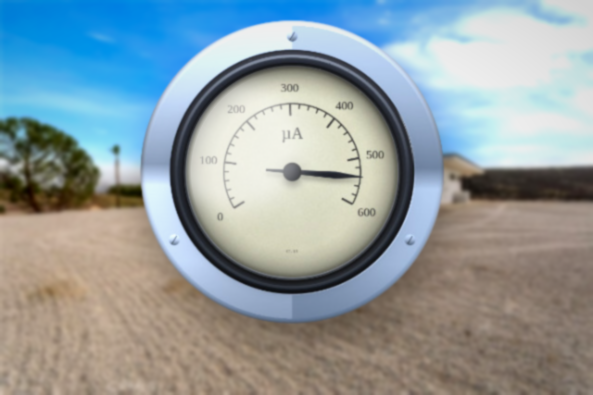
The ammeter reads 540µA
